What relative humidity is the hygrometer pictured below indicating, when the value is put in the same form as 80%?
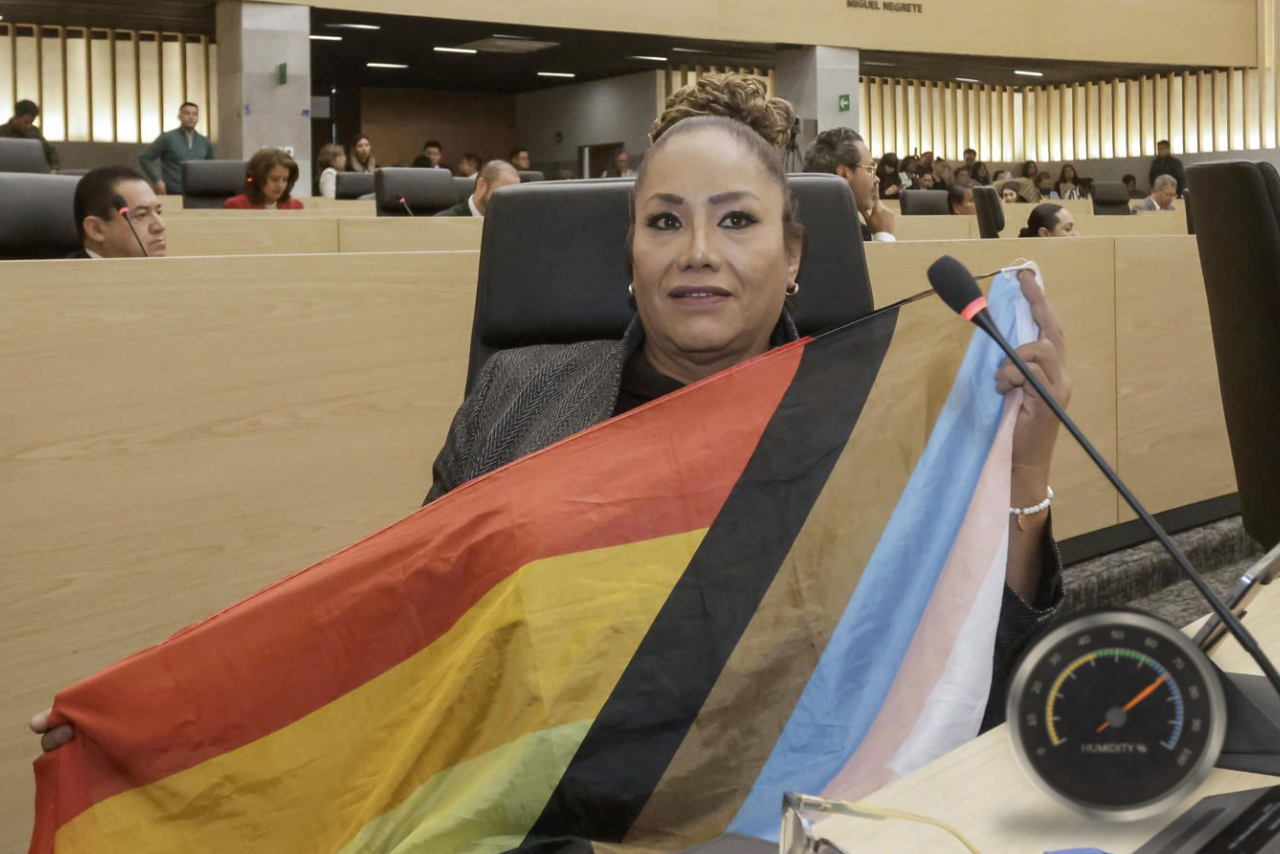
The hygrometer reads 70%
